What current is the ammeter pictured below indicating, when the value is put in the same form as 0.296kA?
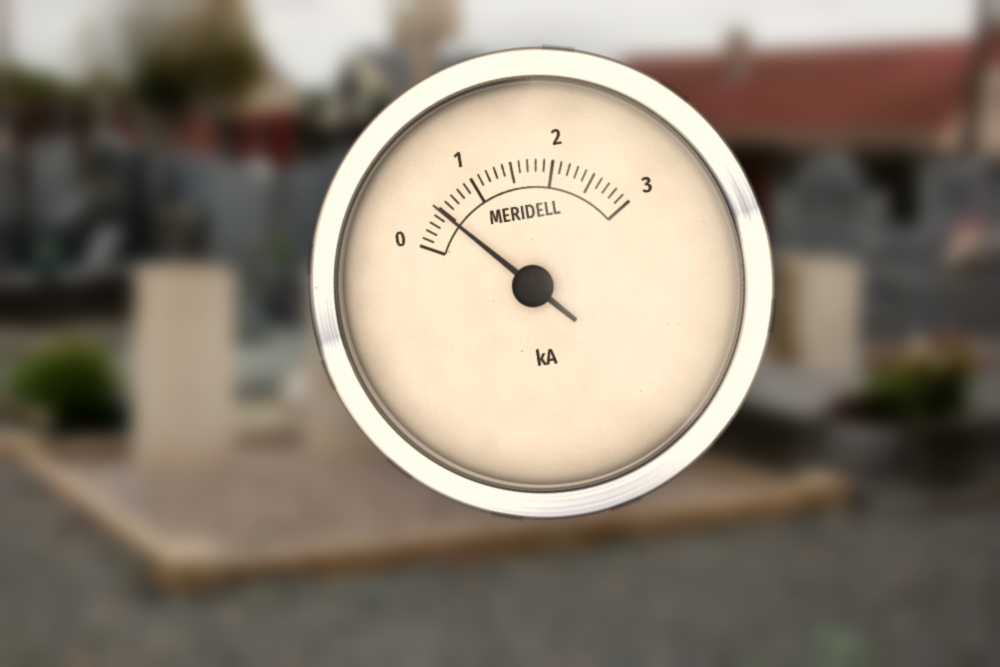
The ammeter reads 0.5kA
